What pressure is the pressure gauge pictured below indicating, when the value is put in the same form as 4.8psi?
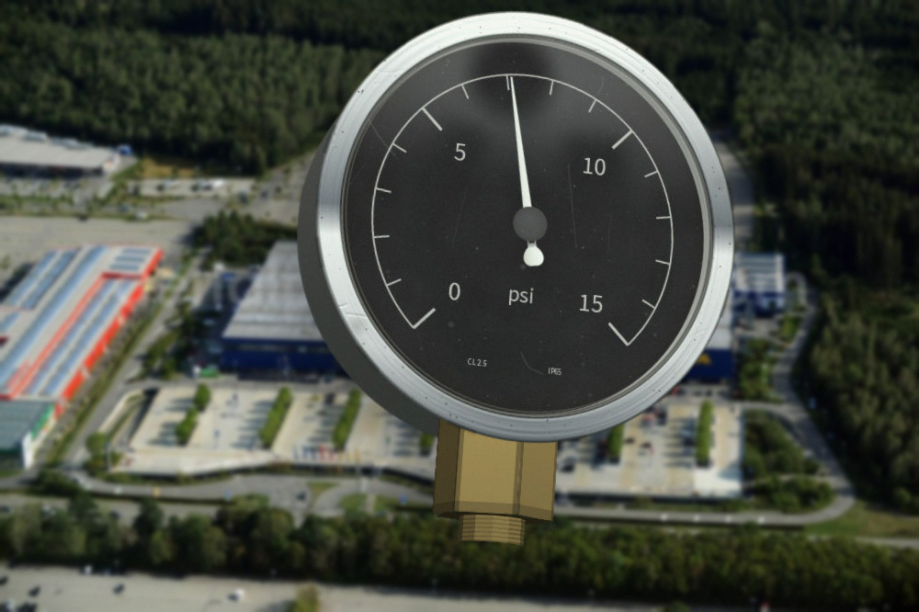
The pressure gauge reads 7psi
